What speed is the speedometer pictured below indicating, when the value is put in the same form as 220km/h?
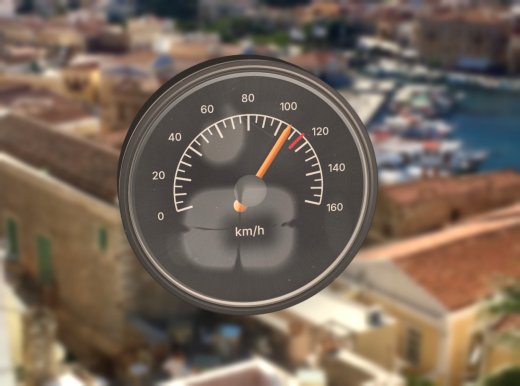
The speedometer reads 105km/h
